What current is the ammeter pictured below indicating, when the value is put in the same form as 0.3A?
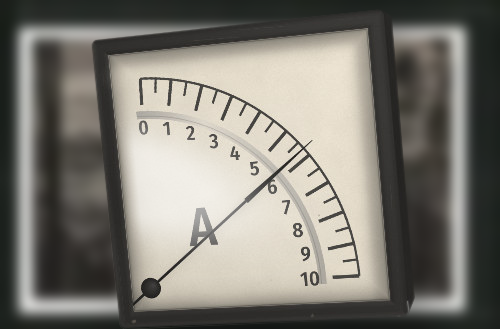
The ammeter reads 5.75A
